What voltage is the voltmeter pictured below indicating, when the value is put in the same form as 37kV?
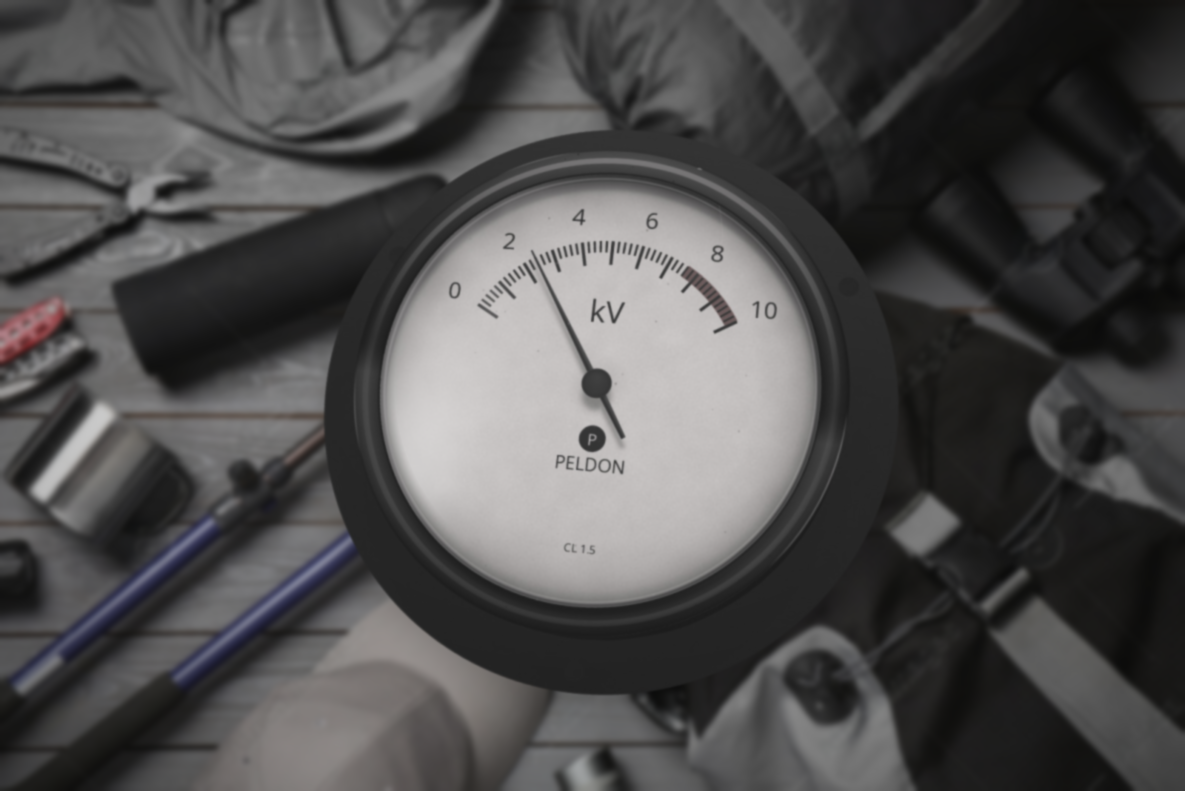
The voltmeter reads 2.4kV
